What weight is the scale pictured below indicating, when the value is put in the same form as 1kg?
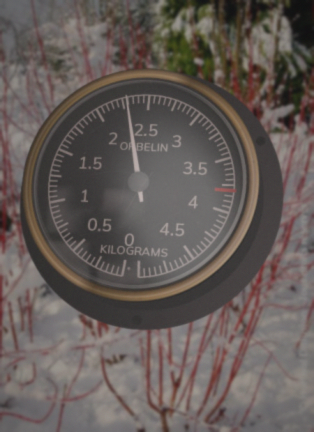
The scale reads 2.3kg
